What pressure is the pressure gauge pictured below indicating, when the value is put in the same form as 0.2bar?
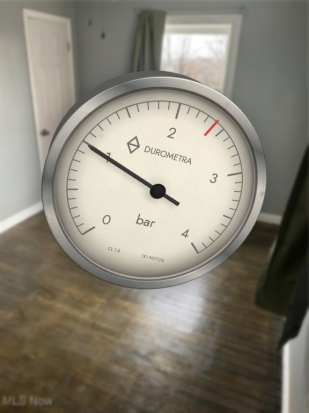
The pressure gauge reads 1bar
